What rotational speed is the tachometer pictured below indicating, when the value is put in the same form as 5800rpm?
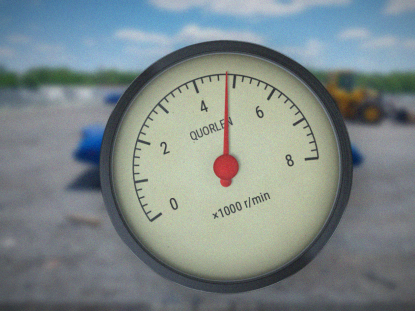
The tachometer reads 4800rpm
